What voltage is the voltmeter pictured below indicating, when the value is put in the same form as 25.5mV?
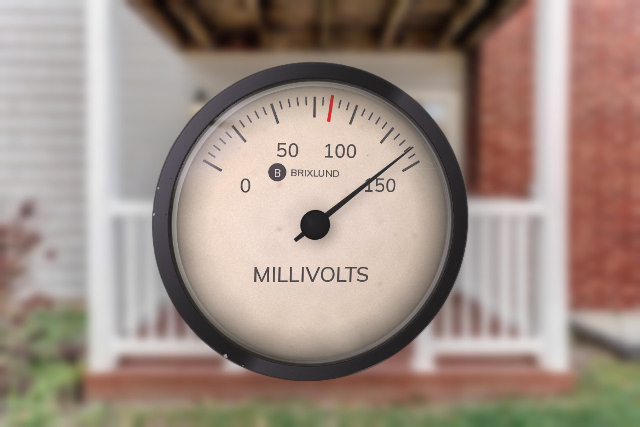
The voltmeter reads 140mV
